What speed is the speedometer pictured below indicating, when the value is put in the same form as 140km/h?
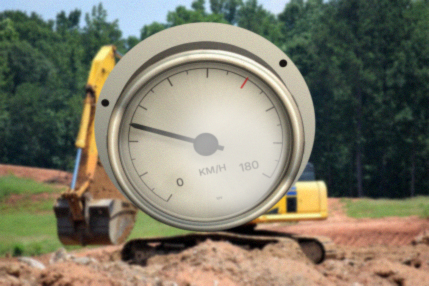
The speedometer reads 50km/h
